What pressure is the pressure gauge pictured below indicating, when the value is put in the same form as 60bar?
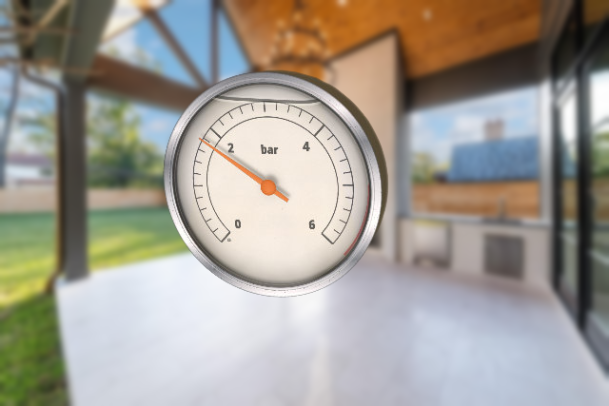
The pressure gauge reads 1.8bar
